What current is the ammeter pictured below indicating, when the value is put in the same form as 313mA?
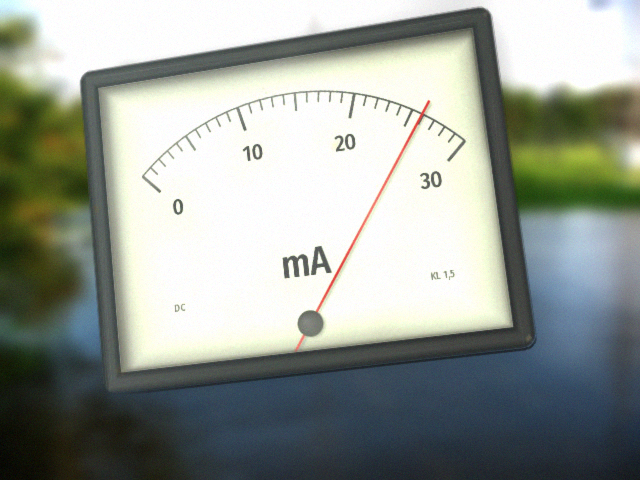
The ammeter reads 26mA
